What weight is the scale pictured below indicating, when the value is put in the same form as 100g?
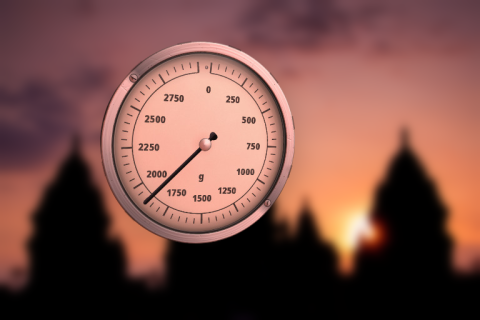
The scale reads 1900g
